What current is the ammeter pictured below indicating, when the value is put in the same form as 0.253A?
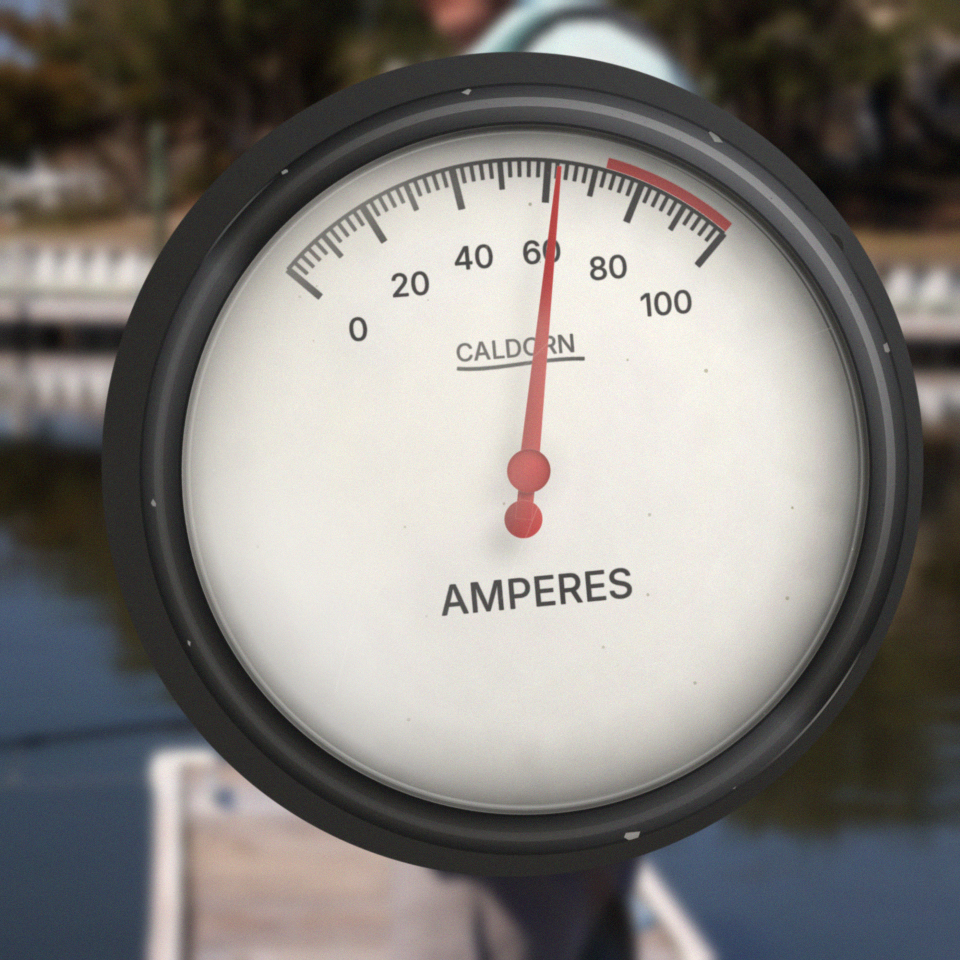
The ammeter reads 62A
